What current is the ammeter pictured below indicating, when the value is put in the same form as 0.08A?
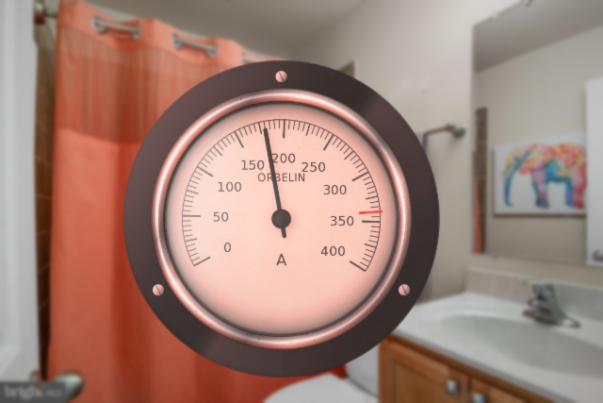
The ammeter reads 180A
